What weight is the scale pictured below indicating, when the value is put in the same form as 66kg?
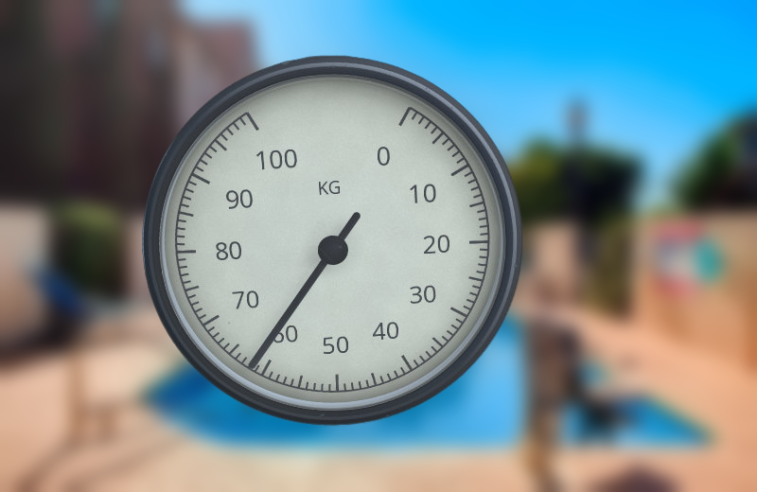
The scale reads 62kg
